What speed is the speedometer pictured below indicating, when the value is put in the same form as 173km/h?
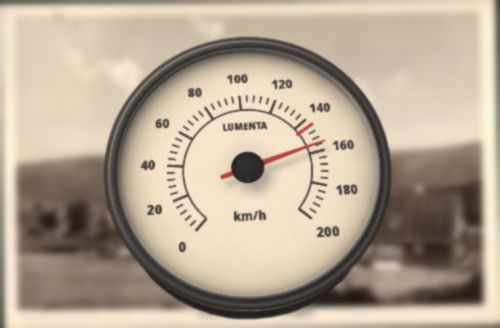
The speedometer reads 156km/h
